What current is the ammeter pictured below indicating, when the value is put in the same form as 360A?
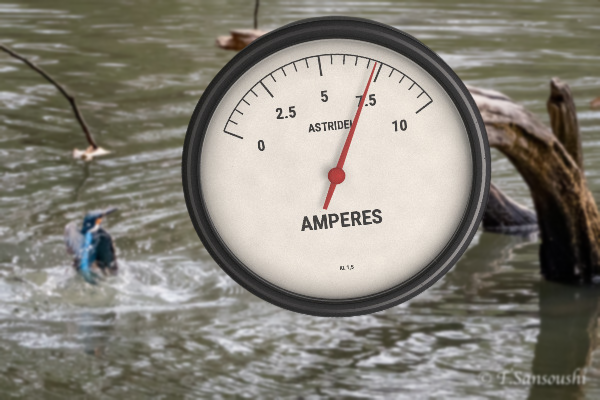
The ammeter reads 7.25A
